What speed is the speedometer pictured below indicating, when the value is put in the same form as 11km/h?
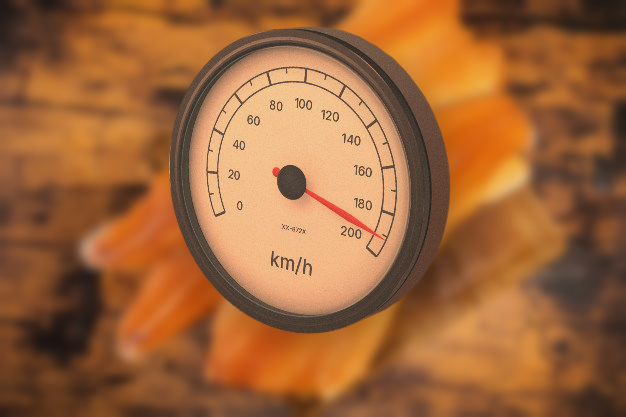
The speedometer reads 190km/h
